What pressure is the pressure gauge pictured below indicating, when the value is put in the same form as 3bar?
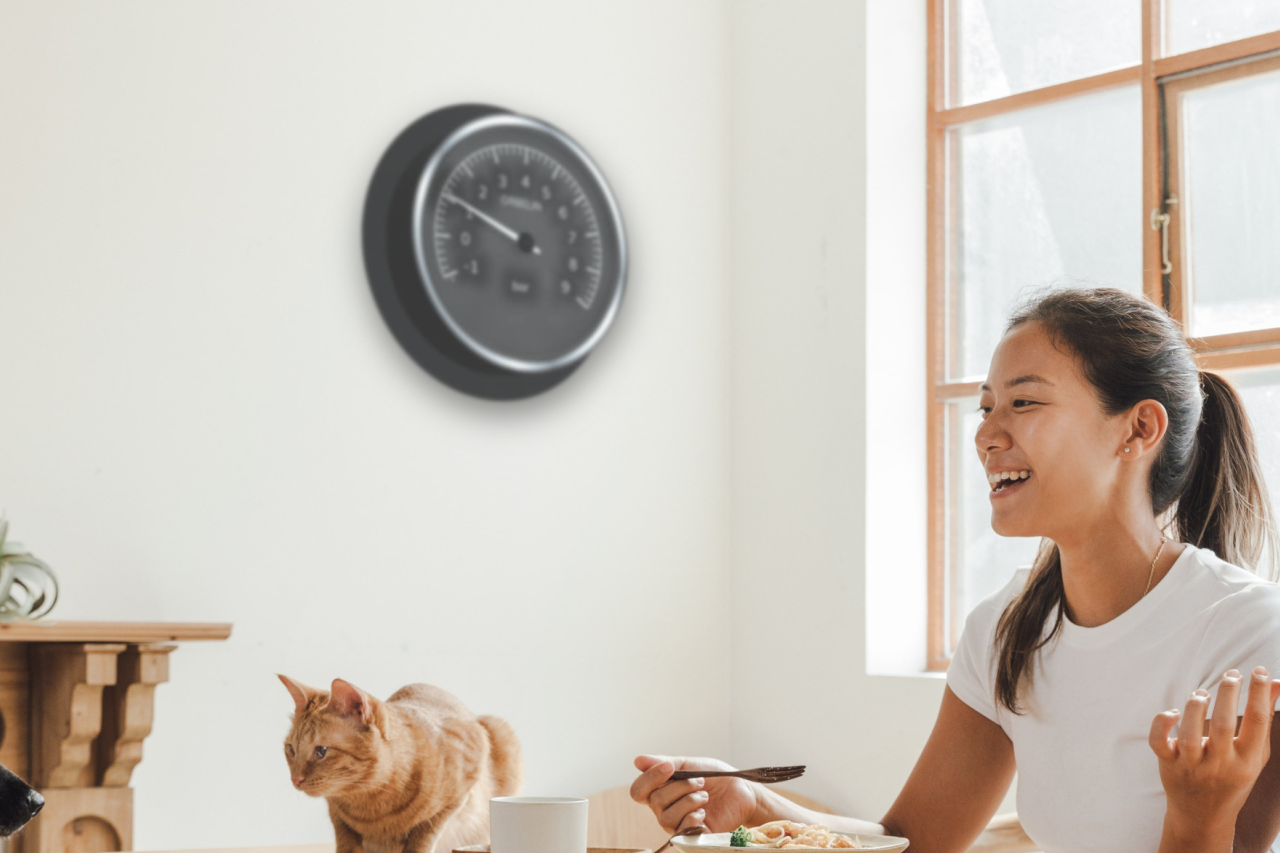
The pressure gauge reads 1bar
